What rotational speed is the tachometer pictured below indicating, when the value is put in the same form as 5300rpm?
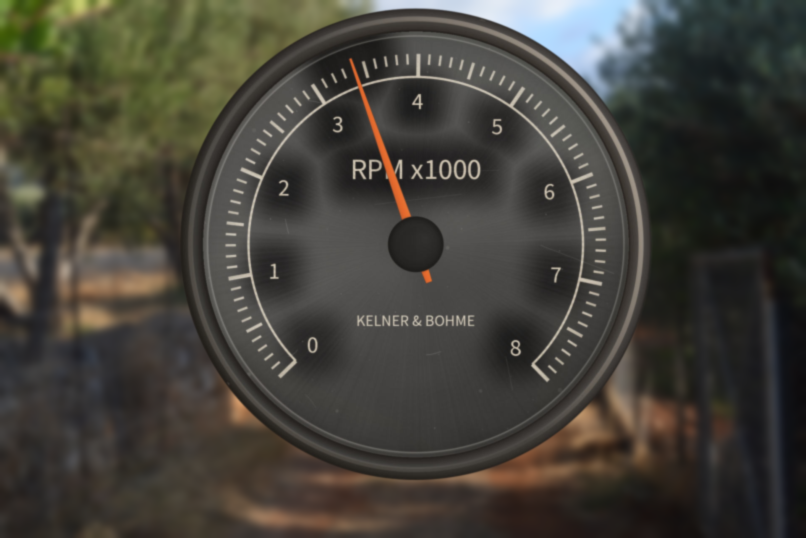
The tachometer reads 3400rpm
